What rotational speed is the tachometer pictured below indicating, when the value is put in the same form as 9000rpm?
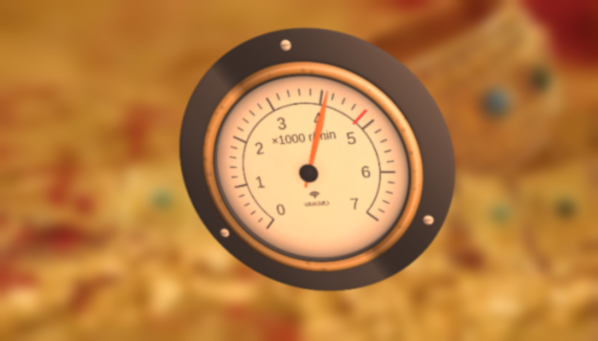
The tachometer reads 4100rpm
